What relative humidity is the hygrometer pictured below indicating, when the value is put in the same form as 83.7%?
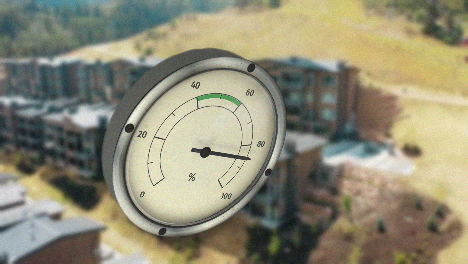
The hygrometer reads 85%
